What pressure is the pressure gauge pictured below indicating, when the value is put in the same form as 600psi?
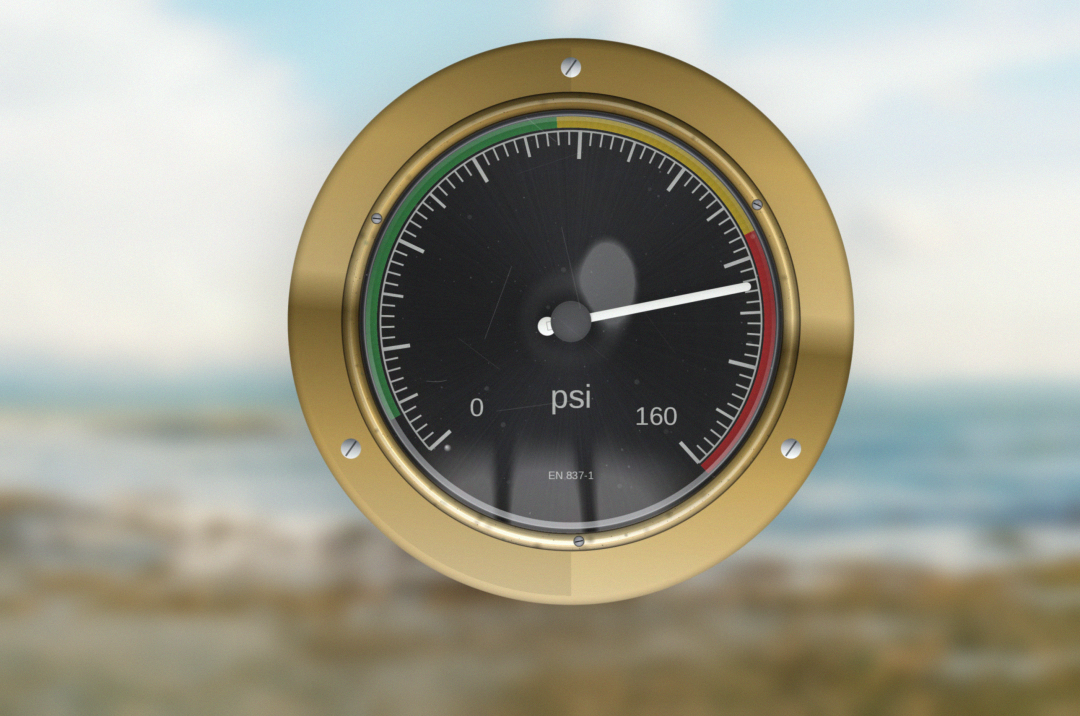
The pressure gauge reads 125psi
